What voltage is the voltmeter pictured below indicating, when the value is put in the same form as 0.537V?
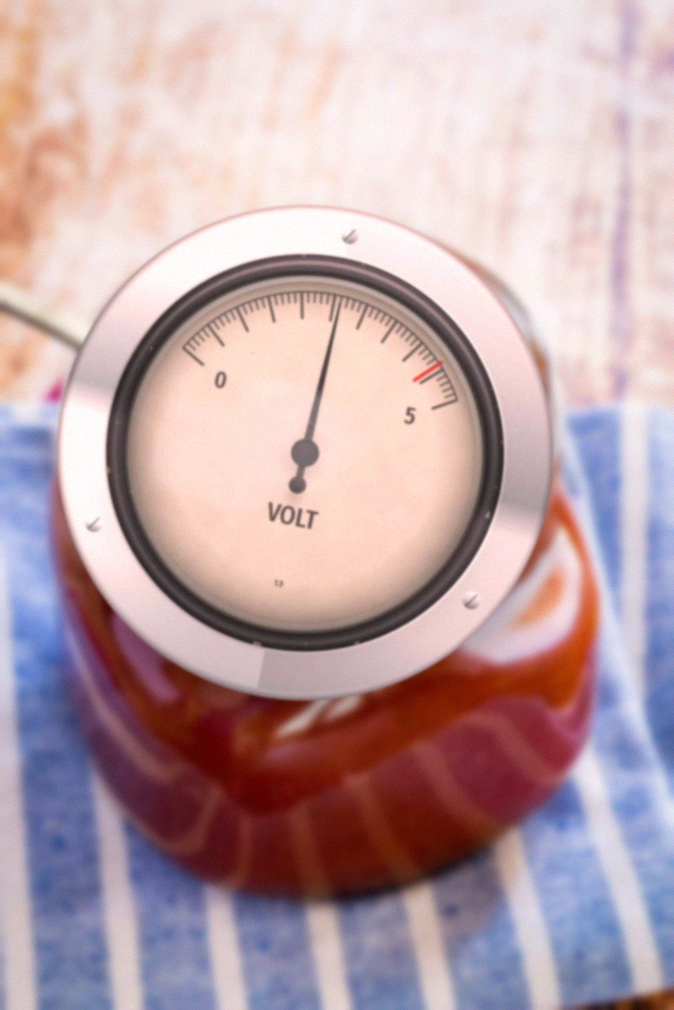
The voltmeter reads 2.6V
